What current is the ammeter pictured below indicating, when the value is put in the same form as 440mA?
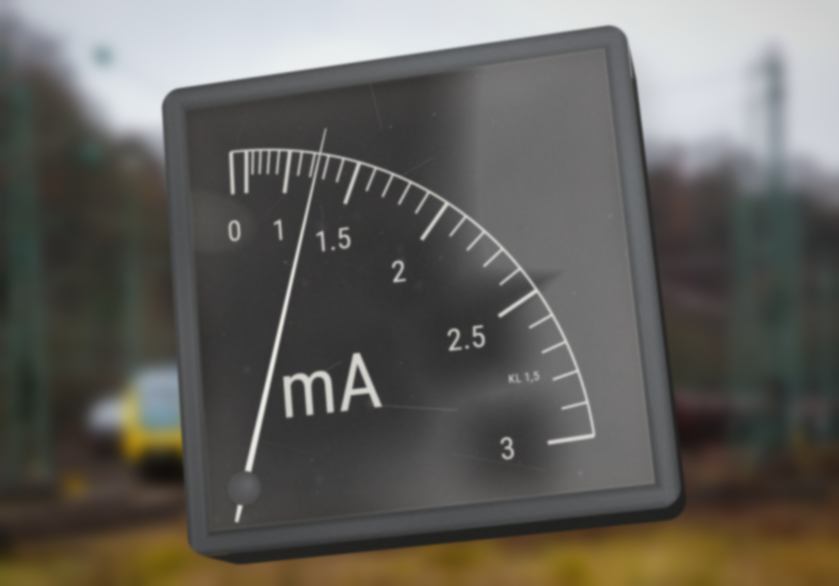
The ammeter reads 1.25mA
